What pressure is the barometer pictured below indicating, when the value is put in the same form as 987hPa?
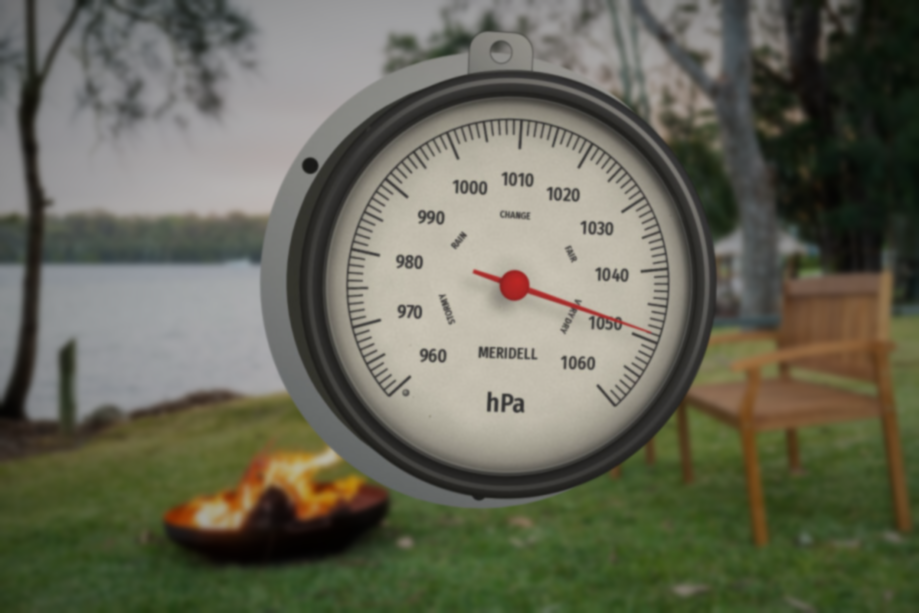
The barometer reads 1049hPa
